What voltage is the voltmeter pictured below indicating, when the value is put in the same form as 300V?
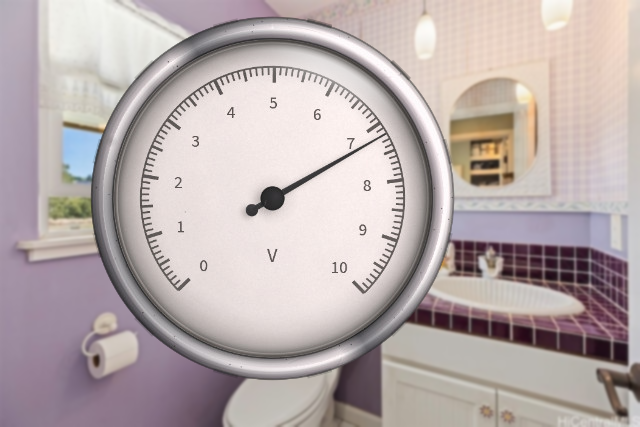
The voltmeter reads 7.2V
